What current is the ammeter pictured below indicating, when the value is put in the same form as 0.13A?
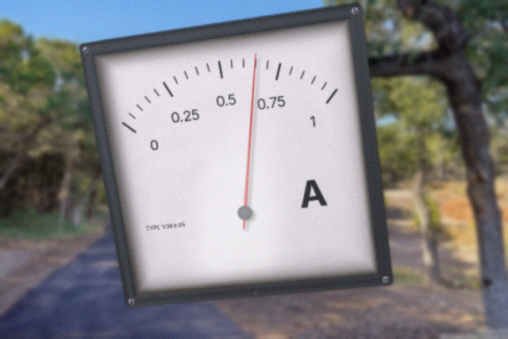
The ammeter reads 0.65A
